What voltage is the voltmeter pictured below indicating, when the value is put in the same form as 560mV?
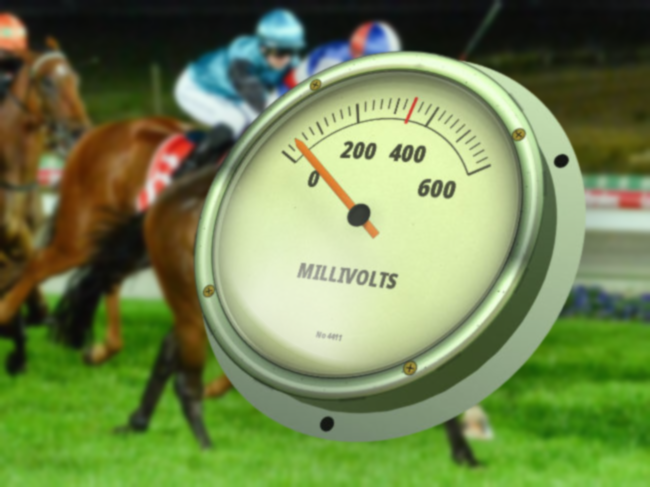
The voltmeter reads 40mV
